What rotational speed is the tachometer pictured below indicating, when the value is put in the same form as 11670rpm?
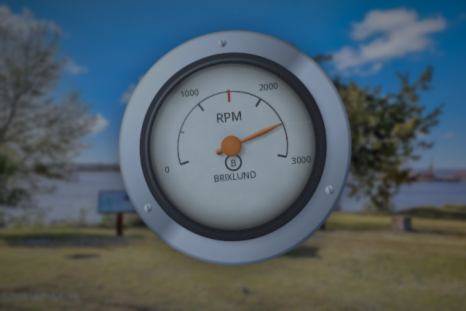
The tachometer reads 2500rpm
